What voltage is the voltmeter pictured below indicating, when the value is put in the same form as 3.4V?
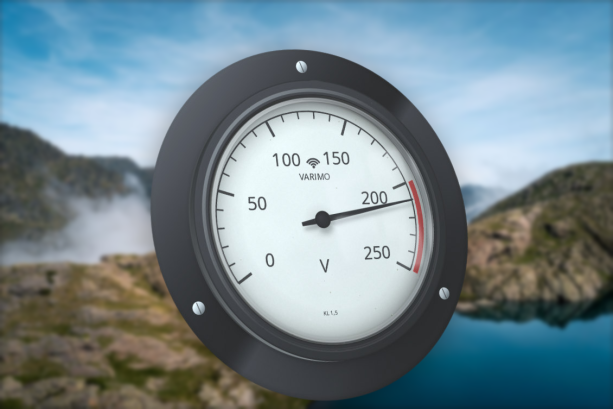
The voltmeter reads 210V
